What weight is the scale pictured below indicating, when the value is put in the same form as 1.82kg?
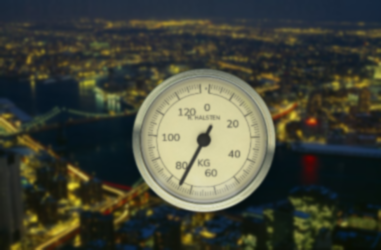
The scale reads 75kg
